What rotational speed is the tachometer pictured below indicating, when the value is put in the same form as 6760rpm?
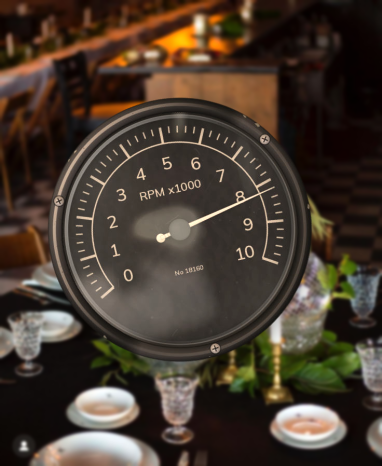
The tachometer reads 8200rpm
